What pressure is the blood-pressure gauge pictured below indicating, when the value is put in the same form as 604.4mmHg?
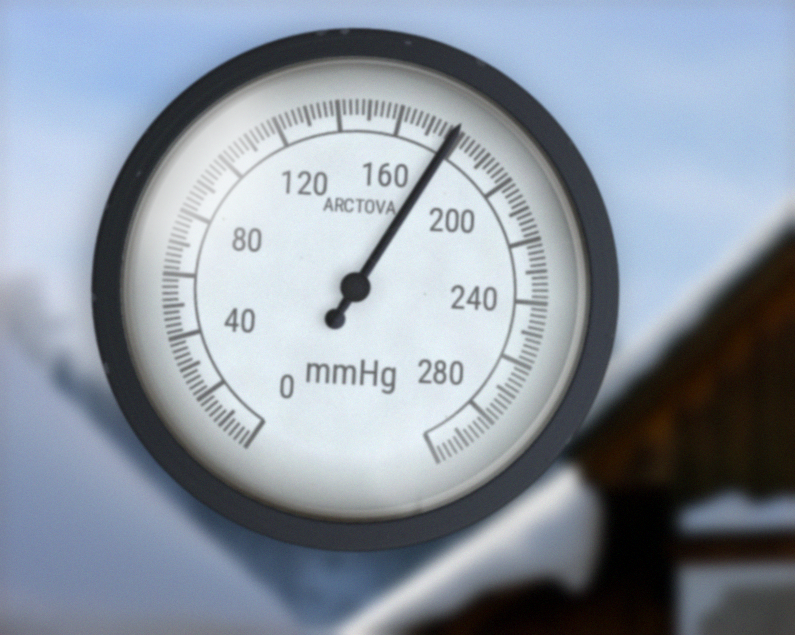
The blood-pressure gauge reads 178mmHg
